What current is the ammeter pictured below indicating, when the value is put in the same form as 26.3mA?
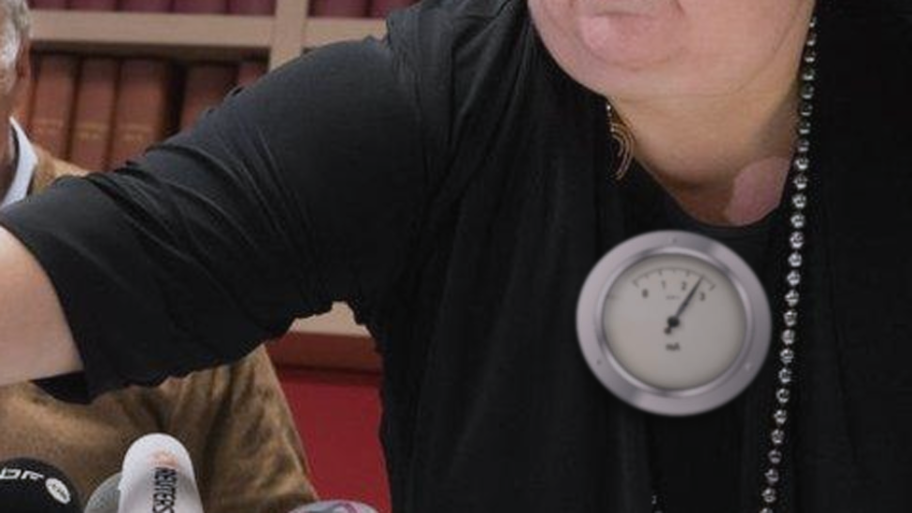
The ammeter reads 2.5mA
